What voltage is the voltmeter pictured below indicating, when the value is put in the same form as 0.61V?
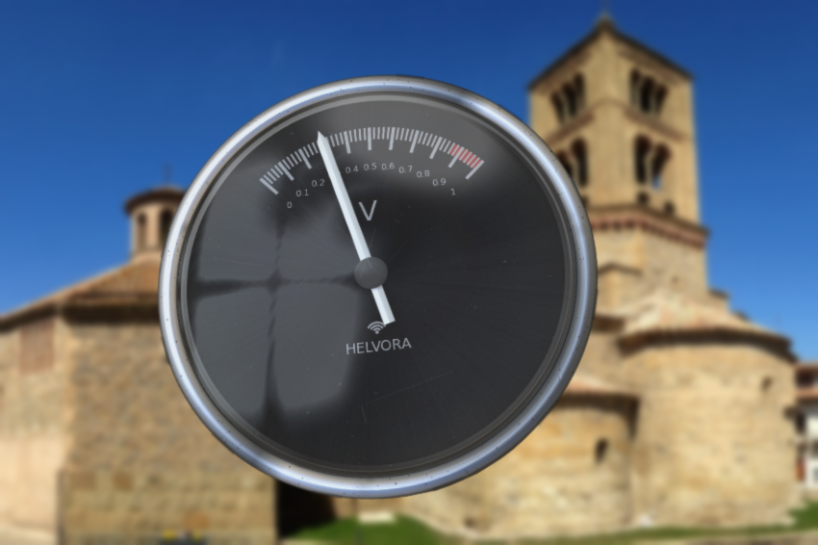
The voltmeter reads 0.3V
